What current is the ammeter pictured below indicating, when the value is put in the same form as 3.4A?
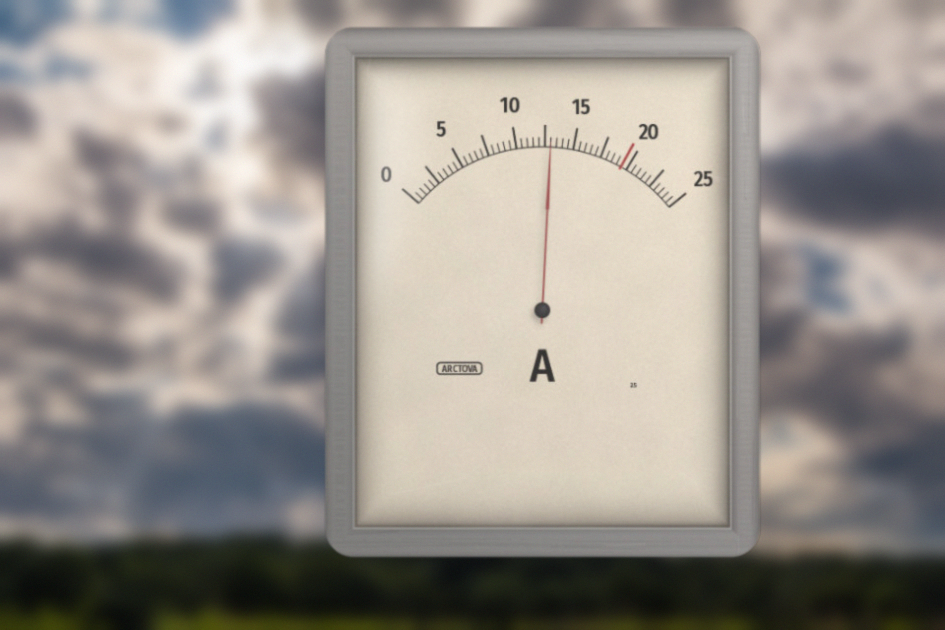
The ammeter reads 13A
